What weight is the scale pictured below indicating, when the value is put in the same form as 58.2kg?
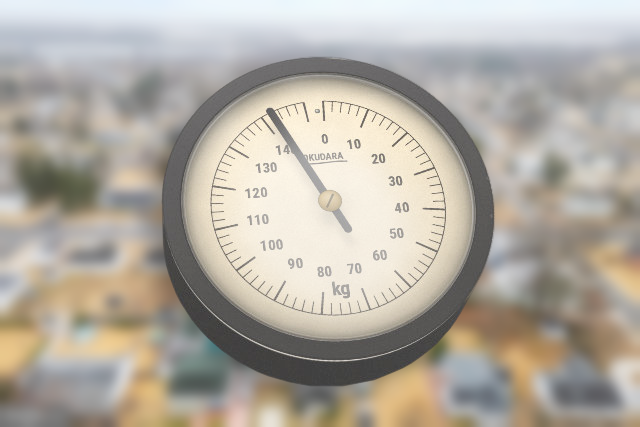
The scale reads 142kg
